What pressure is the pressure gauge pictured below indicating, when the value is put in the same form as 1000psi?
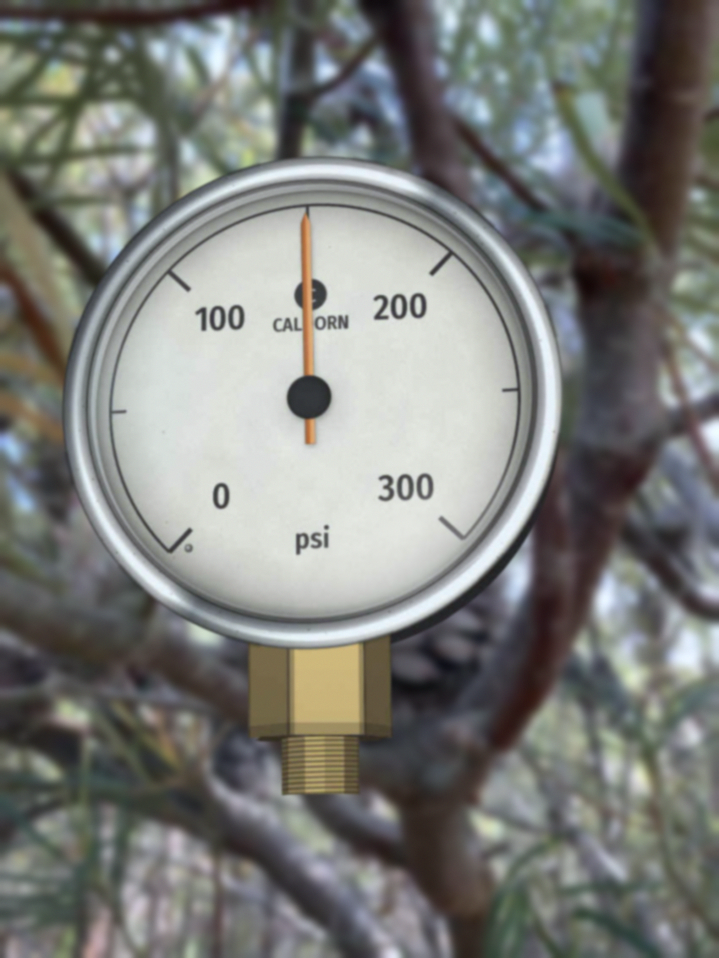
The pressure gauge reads 150psi
